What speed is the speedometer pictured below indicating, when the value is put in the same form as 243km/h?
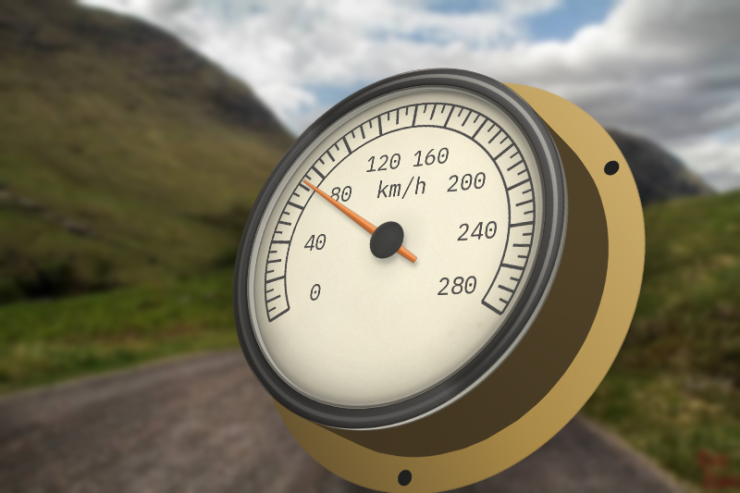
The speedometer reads 72.5km/h
